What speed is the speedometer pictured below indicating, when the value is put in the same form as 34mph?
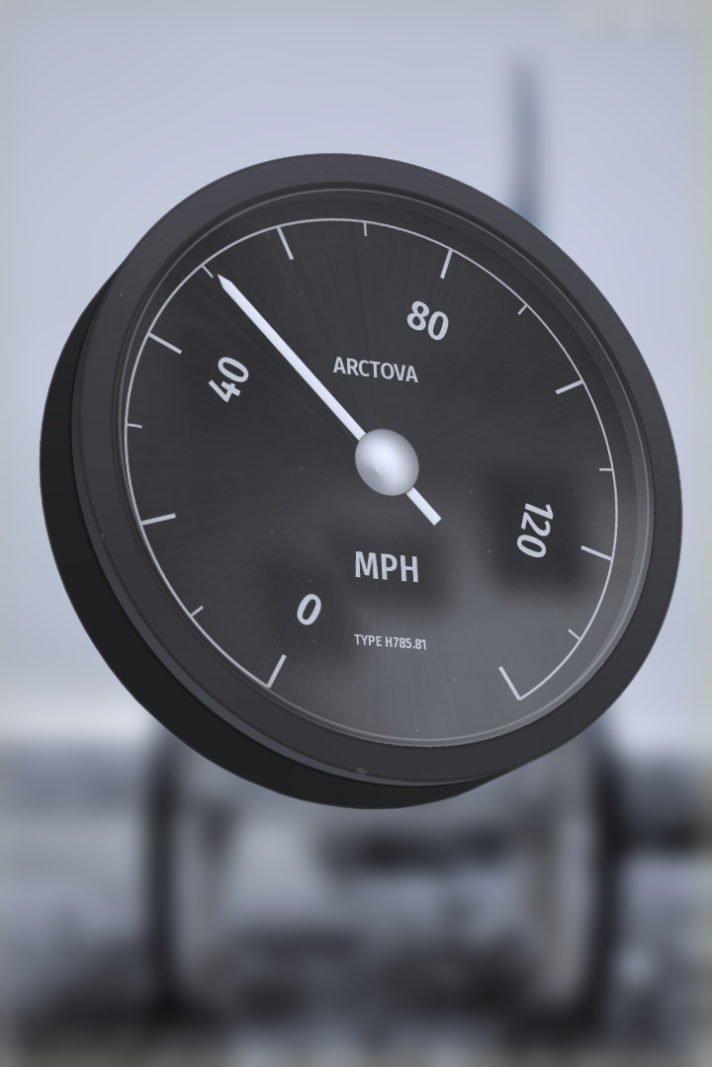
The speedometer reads 50mph
